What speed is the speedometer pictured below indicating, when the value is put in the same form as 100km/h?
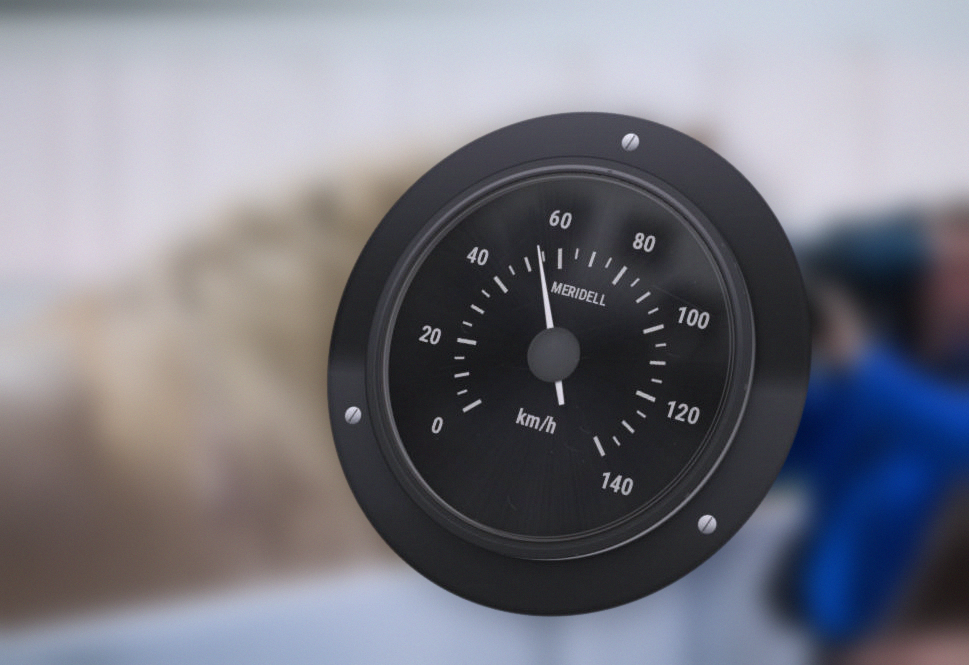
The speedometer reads 55km/h
